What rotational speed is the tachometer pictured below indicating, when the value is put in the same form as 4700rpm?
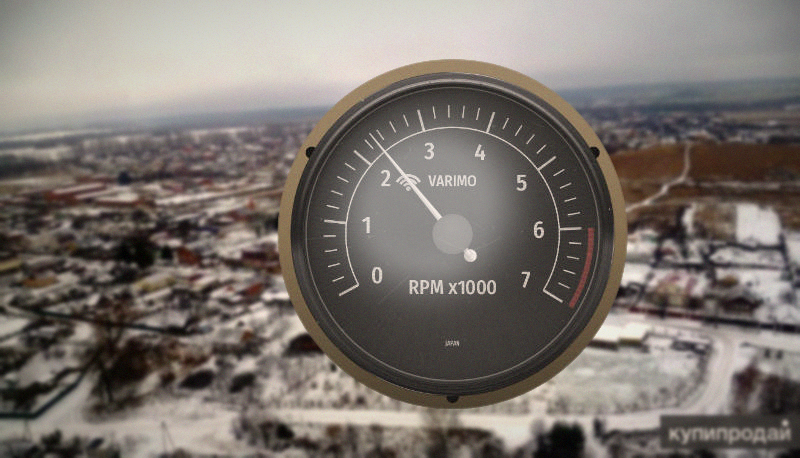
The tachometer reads 2300rpm
